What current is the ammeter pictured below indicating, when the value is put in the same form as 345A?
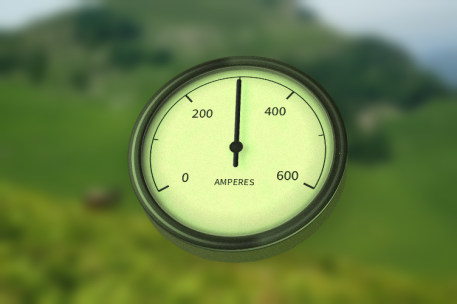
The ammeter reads 300A
